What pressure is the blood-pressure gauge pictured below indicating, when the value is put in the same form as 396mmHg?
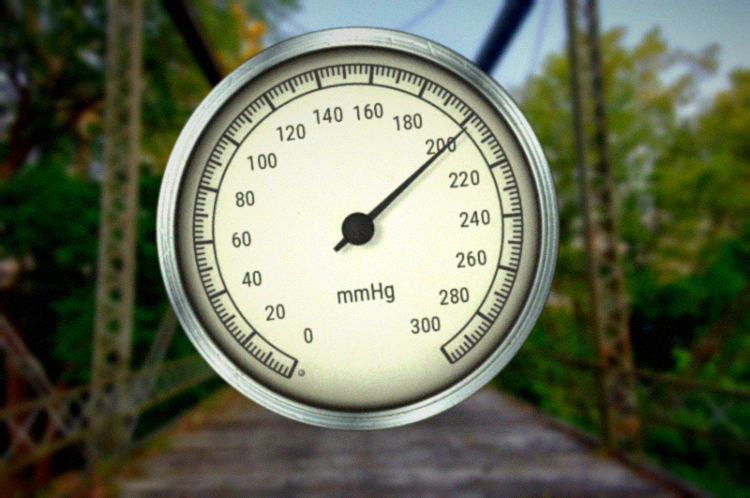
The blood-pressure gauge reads 202mmHg
